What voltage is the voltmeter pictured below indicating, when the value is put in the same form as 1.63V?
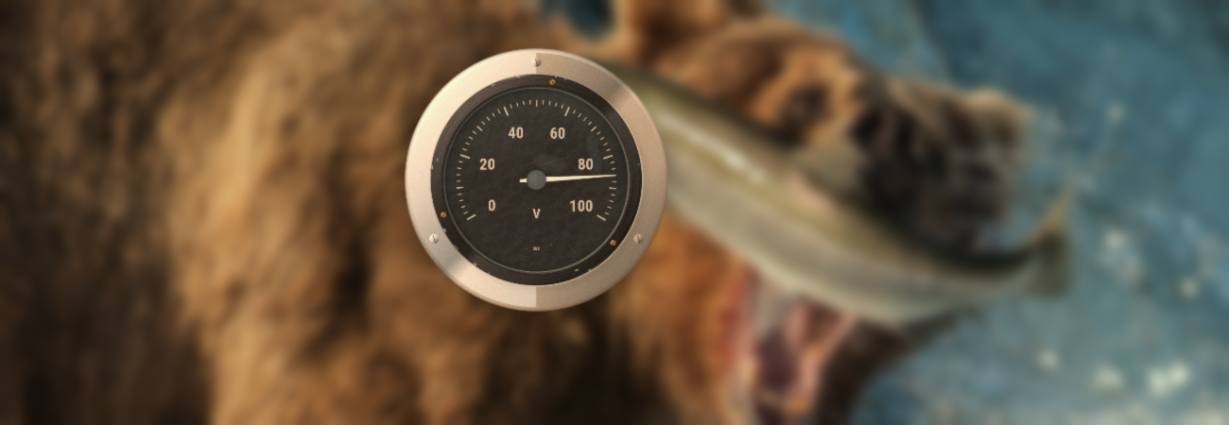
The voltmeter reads 86V
